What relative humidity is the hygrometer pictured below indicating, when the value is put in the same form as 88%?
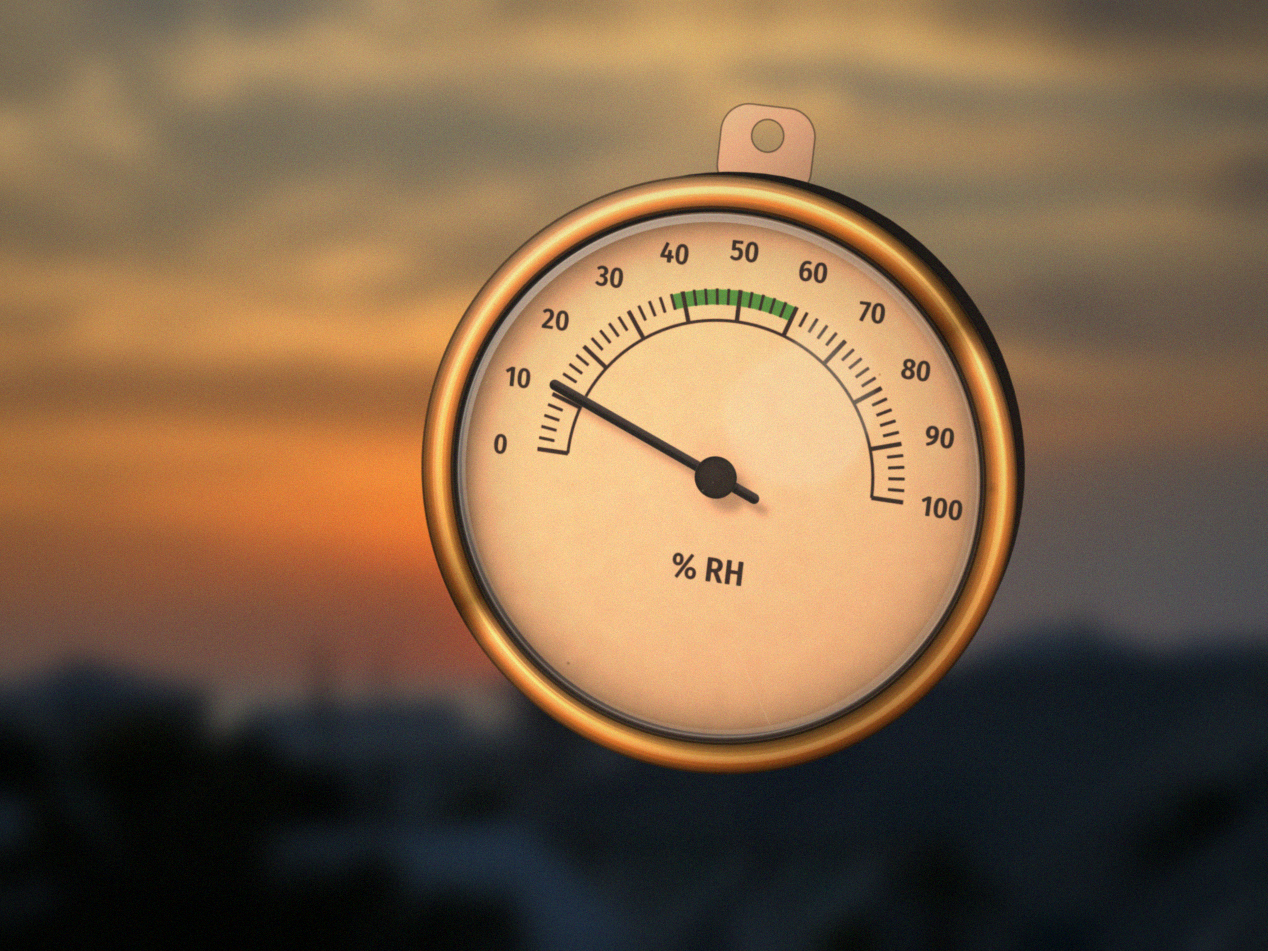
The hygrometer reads 12%
